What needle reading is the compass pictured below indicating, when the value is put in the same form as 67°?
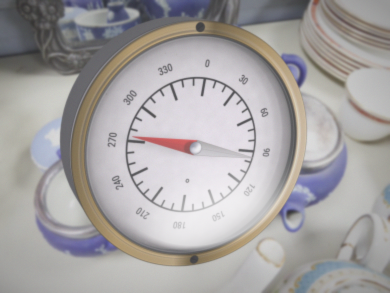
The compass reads 275°
